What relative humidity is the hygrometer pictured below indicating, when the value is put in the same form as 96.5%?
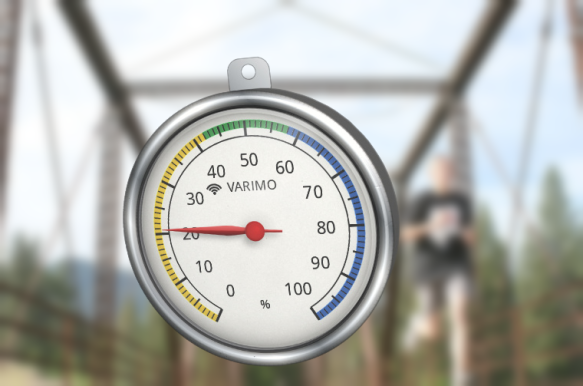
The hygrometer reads 21%
